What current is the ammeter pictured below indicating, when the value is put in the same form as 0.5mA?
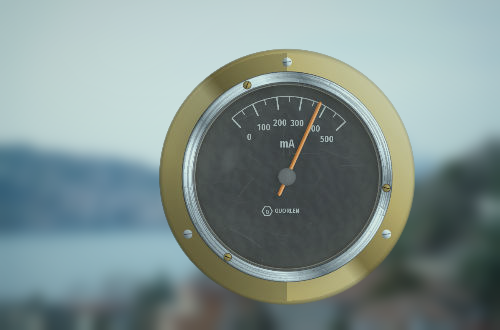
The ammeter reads 375mA
